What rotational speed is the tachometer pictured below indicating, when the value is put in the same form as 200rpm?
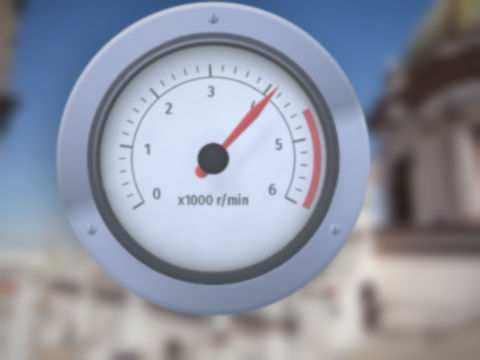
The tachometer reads 4100rpm
